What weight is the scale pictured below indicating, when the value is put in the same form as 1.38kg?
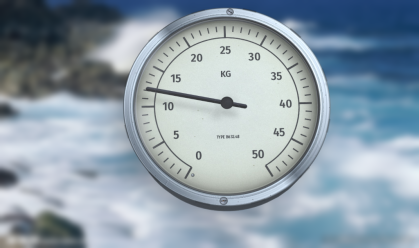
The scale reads 12kg
